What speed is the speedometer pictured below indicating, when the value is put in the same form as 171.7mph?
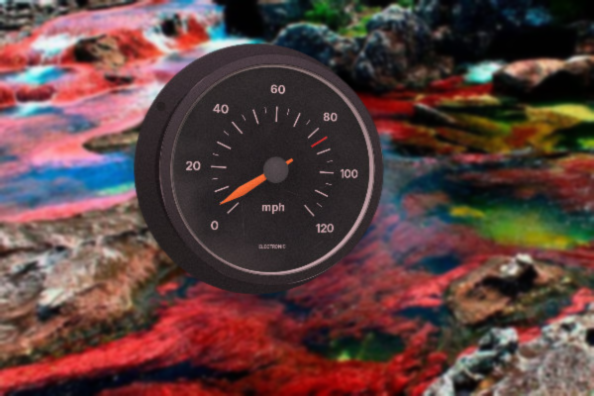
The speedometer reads 5mph
